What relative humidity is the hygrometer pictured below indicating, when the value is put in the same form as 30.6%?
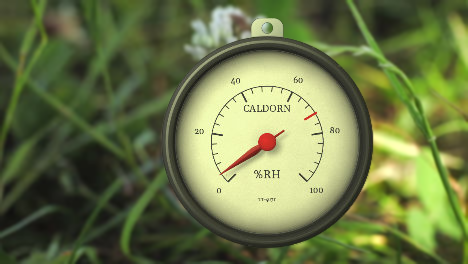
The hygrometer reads 4%
